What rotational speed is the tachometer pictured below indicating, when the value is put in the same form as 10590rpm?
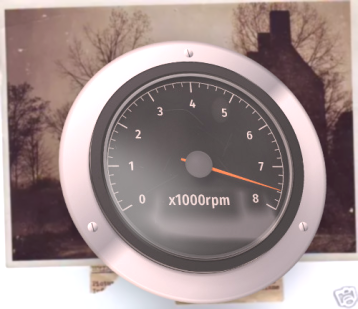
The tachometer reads 7600rpm
